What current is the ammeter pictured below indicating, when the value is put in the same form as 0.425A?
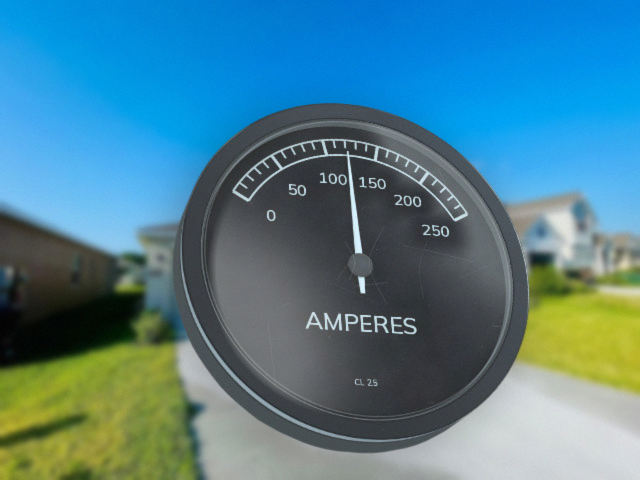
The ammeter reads 120A
